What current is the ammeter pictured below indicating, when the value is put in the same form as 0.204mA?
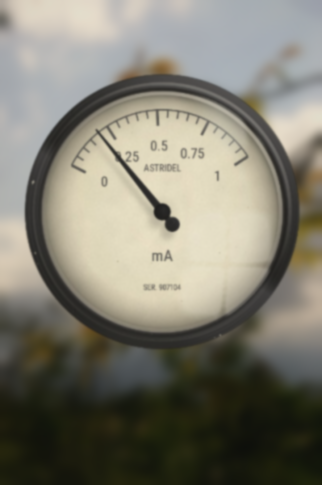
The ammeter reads 0.2mA
